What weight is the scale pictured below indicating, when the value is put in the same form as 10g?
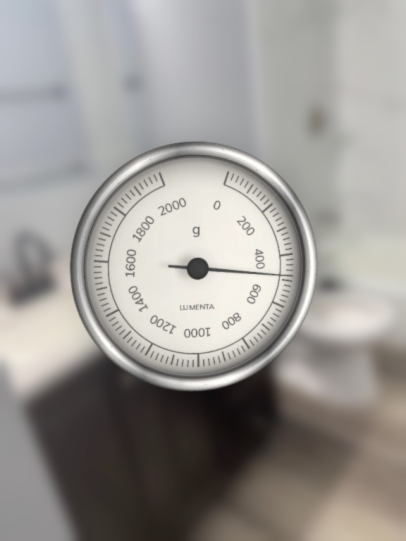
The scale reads 480g
